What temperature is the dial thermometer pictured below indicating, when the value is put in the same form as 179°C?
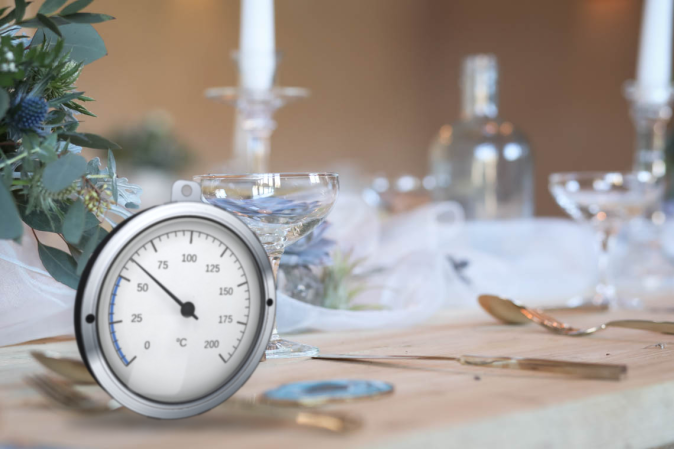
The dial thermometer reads 60°C
